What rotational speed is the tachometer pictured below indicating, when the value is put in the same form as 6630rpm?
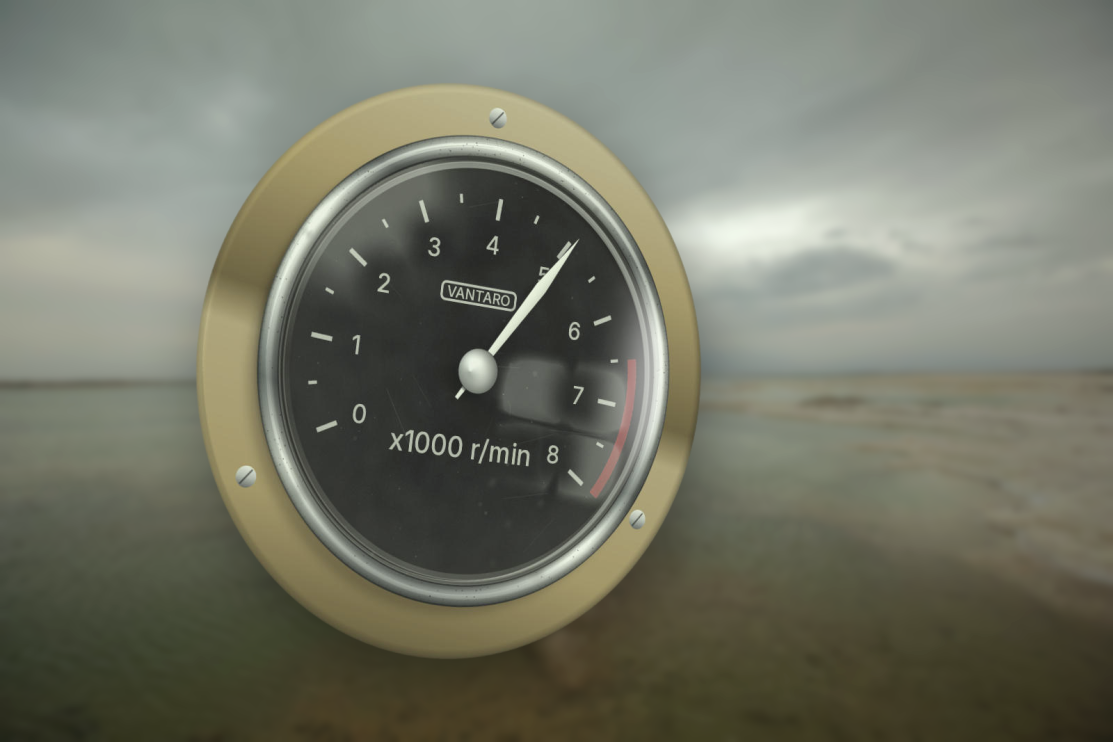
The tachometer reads 5000rpm
